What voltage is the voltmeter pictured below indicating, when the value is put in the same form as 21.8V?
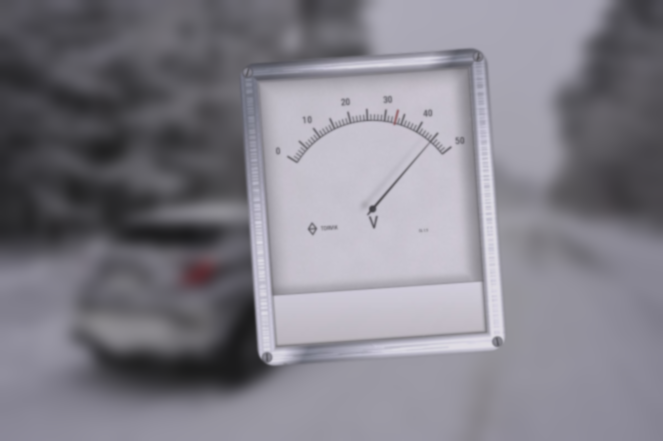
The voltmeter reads 45V
